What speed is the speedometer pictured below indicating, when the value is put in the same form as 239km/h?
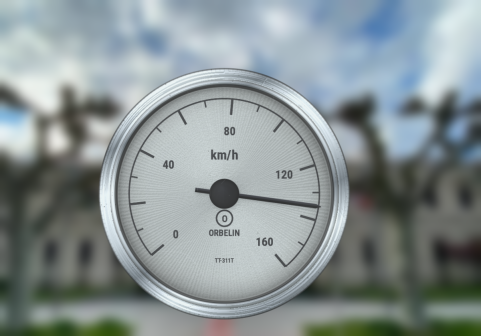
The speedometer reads 135km/h
